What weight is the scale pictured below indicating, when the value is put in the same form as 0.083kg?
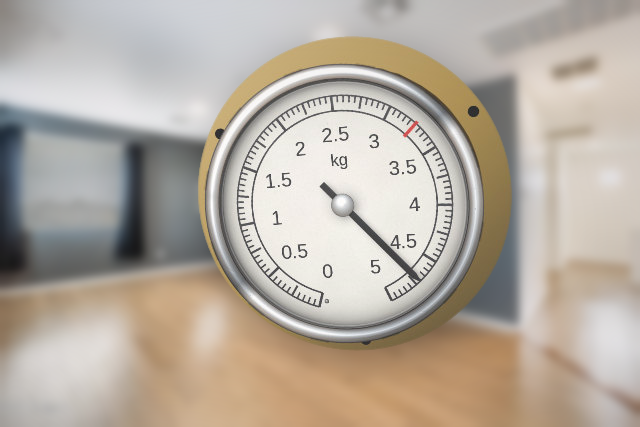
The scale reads 4.7kg
